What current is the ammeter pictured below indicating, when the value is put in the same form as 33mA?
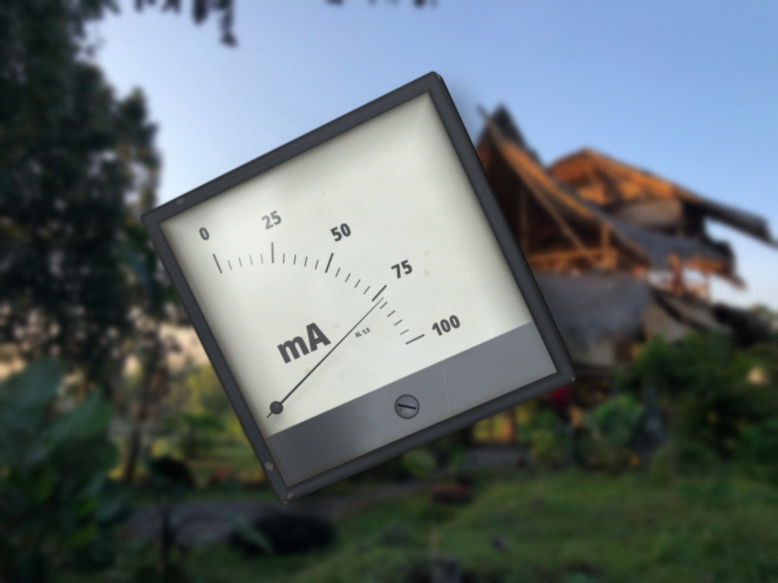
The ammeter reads 77.5mA
